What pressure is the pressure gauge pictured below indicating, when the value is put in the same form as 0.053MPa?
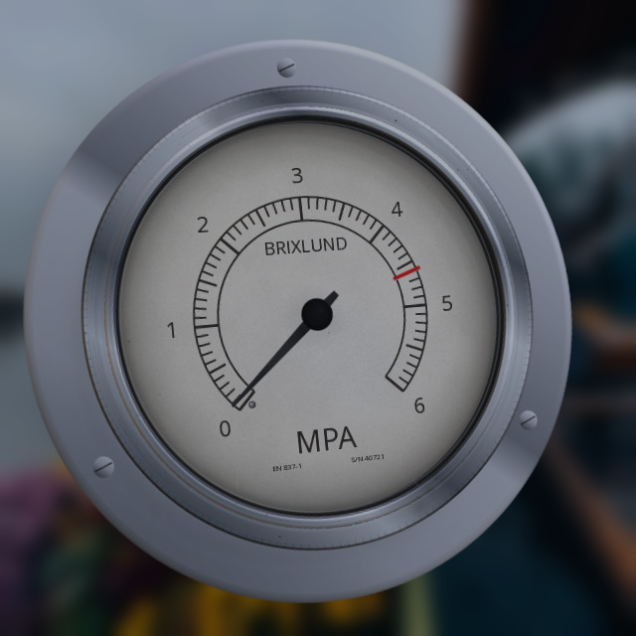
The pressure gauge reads 0.1MPa
